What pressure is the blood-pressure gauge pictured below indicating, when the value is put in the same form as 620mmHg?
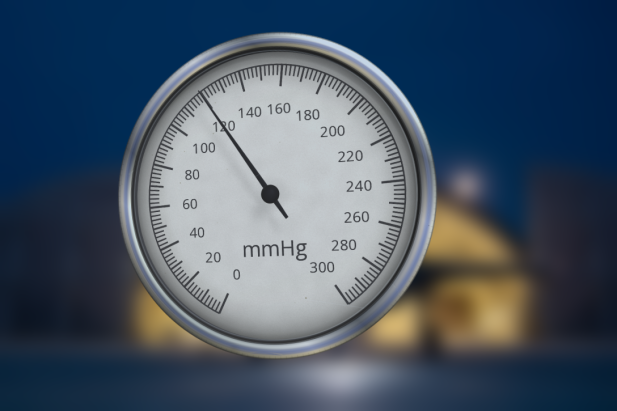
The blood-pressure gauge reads 120mmHg
